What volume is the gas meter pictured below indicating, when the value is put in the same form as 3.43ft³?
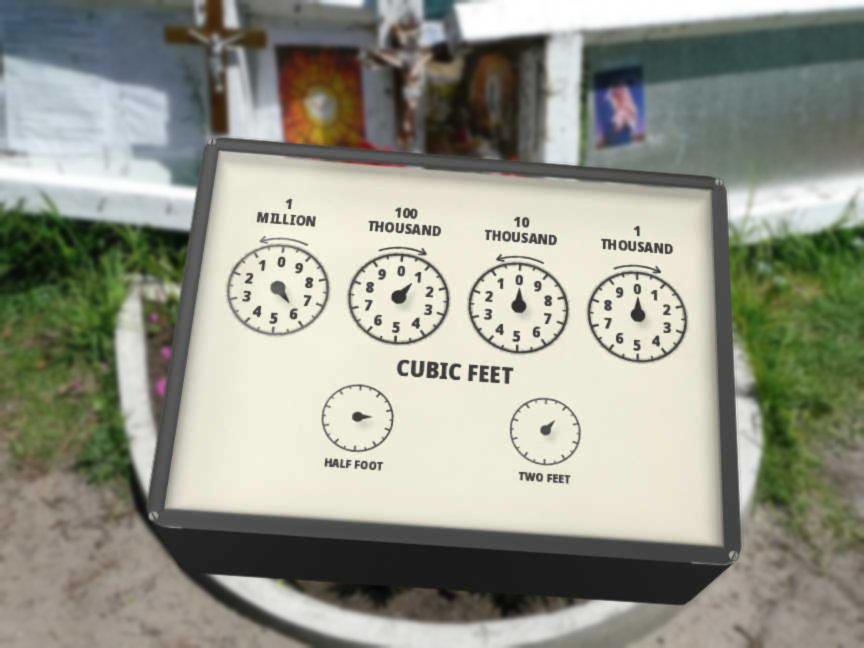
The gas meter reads 610000ft³
